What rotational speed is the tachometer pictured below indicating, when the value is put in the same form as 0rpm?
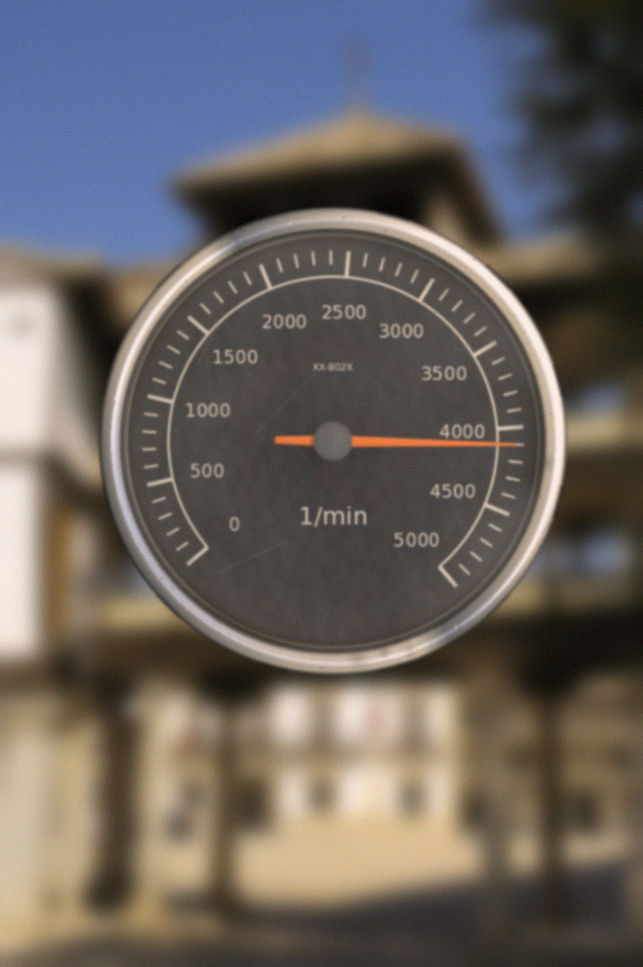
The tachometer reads 4100rpm
